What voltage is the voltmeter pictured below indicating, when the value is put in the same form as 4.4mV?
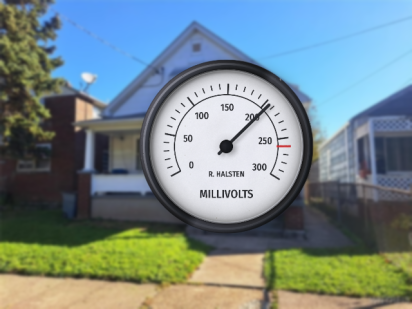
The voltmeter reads 205mV
